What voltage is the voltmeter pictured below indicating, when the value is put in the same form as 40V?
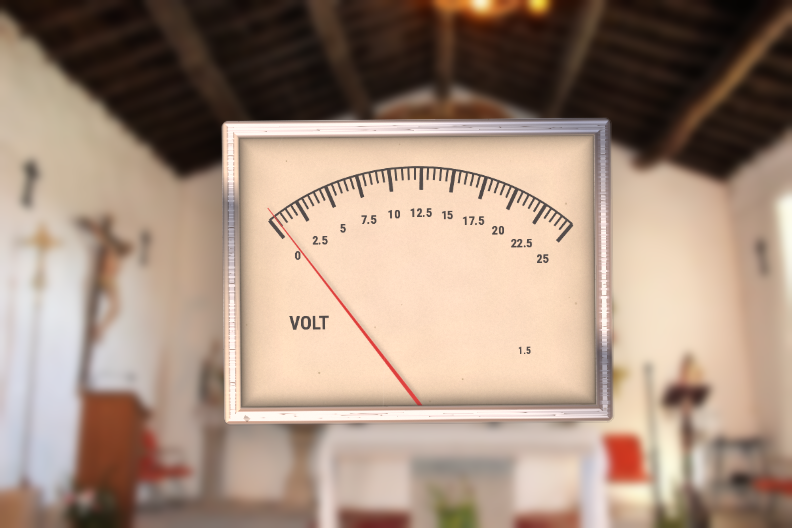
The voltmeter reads 0.5V
